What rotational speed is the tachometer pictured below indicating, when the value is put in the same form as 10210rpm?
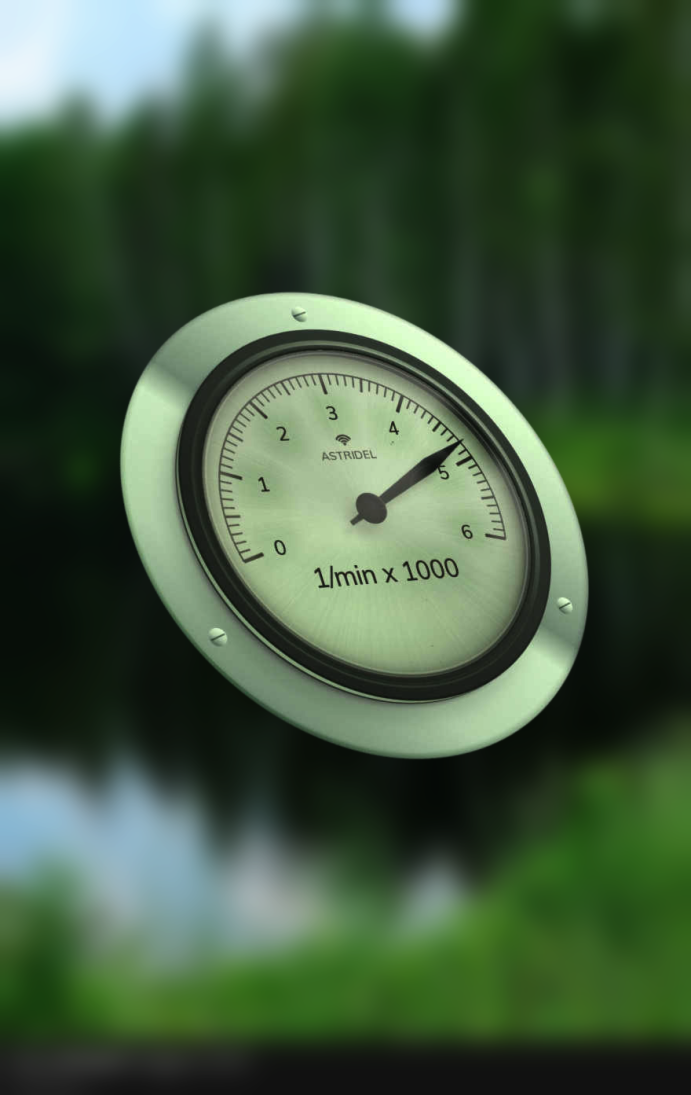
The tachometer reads 4800rpm
